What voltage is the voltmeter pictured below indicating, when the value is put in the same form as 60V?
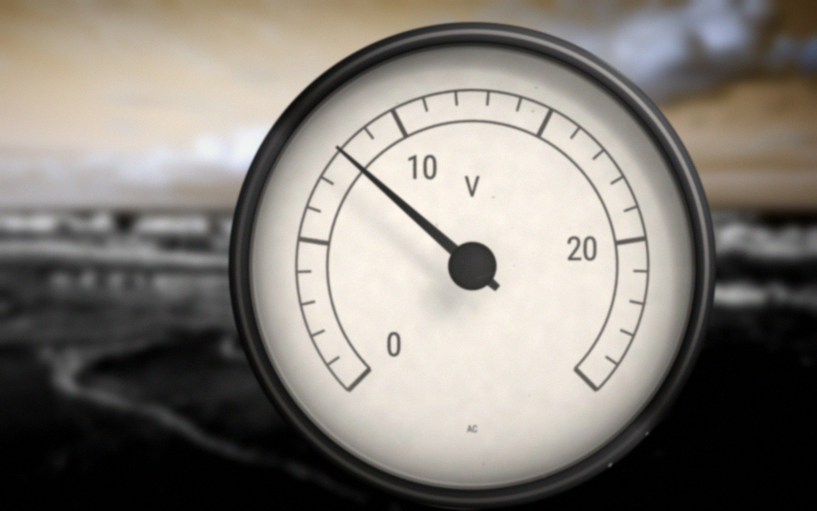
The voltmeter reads 8V
